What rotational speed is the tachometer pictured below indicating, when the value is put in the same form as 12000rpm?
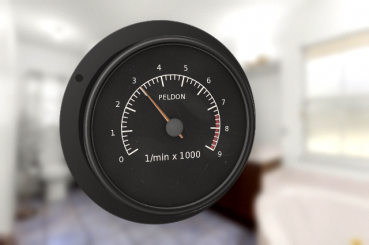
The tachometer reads 3000rpm
